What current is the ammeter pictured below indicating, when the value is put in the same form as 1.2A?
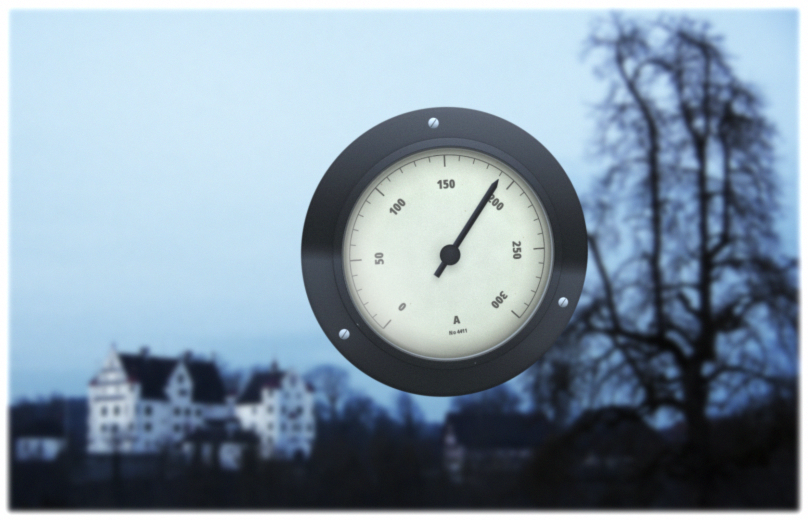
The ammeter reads 190A
